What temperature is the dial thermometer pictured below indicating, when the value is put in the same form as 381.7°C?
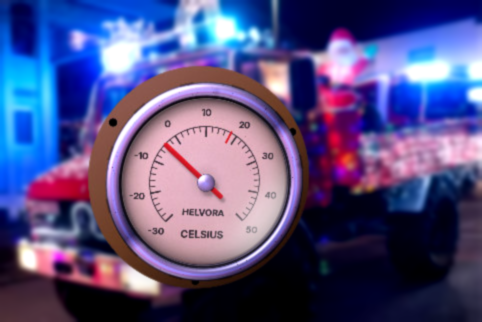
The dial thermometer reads -4°C
